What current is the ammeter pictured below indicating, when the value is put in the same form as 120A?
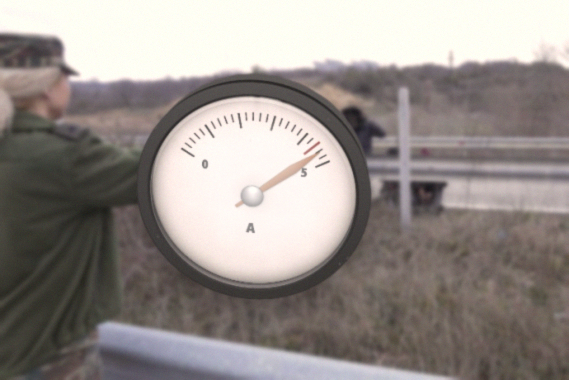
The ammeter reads 4.6A
